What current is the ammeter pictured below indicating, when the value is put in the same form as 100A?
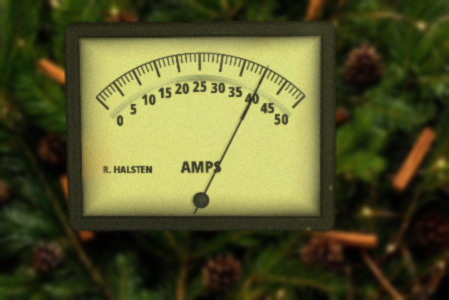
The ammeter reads 40A
